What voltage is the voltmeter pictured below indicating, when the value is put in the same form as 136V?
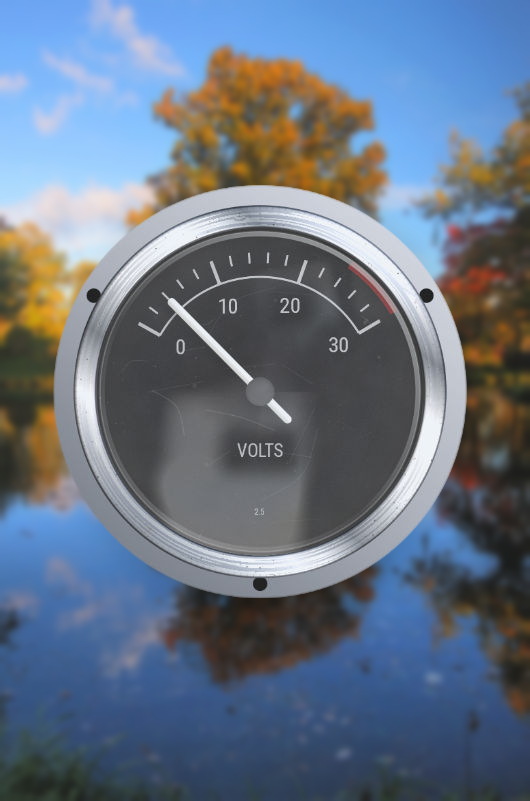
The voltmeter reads 4V
